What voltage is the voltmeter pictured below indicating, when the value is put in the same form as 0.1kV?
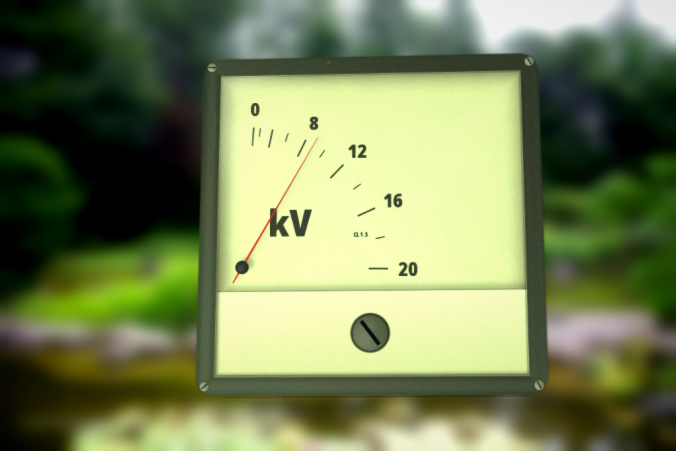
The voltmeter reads 9kV
